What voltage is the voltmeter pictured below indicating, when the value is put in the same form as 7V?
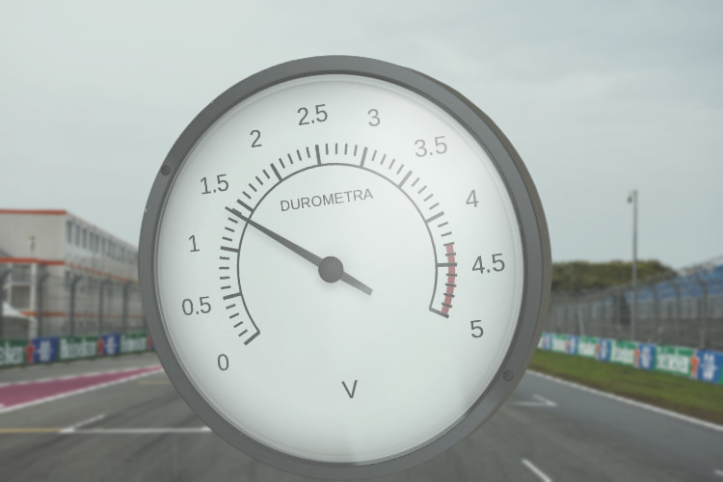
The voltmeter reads 1.4V
